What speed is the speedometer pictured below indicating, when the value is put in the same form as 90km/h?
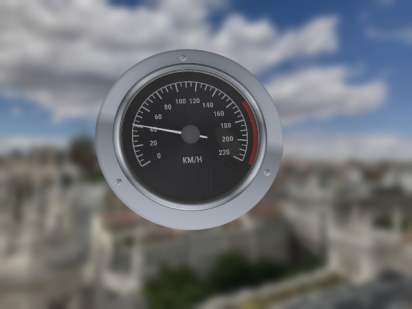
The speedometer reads 40km/h
